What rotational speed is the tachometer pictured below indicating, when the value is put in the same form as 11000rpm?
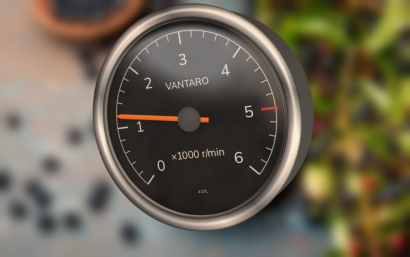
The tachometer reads 1200rpm
